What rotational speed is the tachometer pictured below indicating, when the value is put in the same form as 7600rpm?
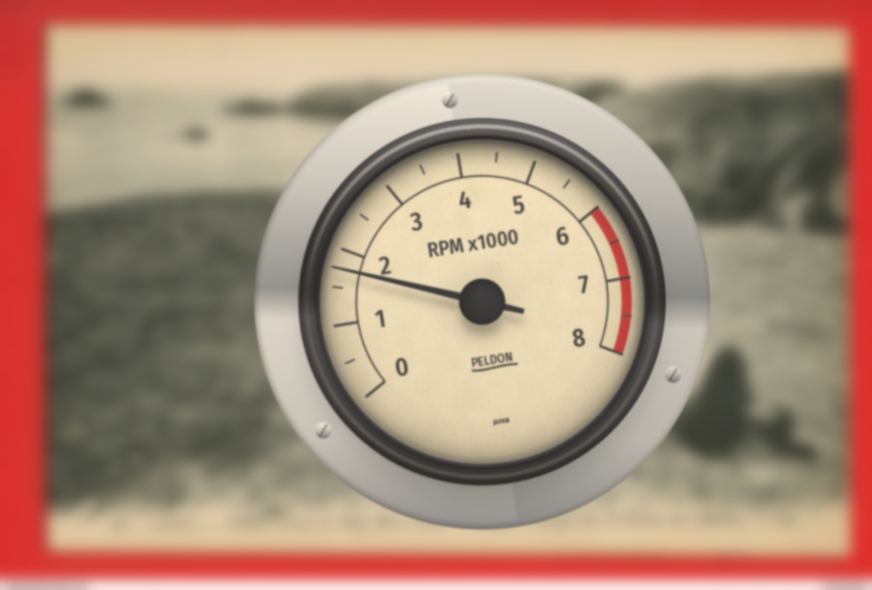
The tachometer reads 1750rpm
